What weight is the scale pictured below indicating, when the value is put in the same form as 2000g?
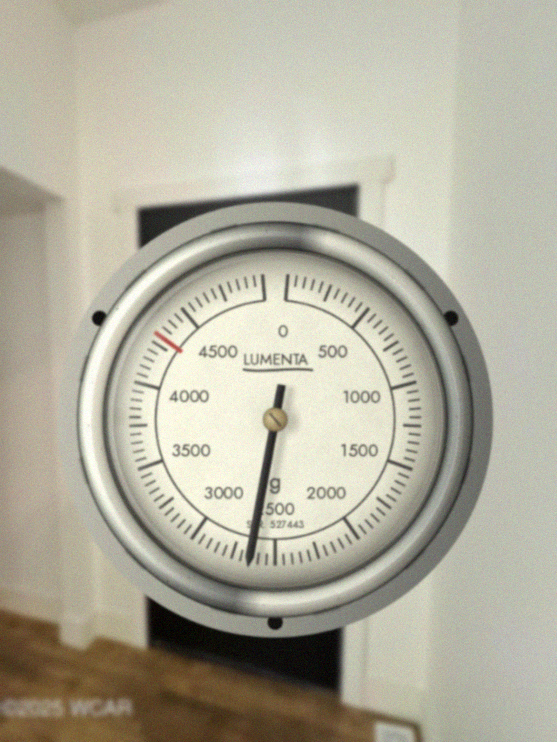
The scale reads 2650g
